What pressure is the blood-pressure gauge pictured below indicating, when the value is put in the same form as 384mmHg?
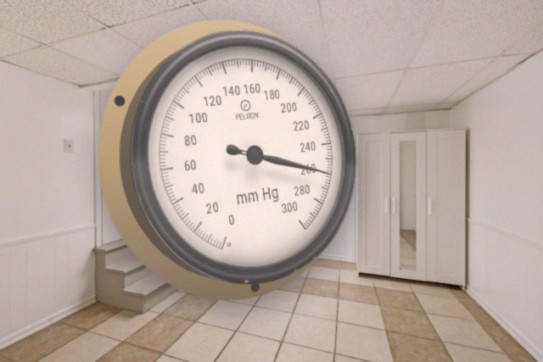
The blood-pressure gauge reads 260mmHg
